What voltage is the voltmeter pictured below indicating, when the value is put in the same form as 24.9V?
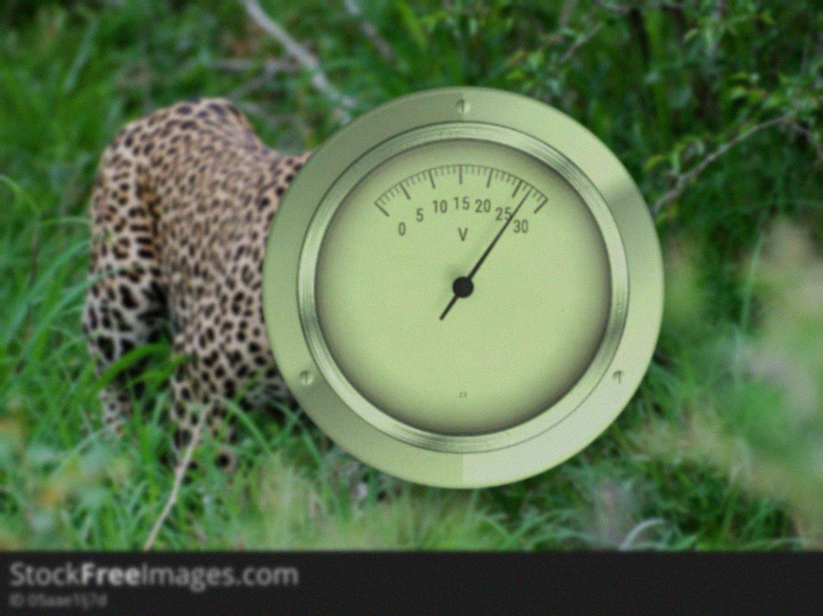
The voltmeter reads 27V
